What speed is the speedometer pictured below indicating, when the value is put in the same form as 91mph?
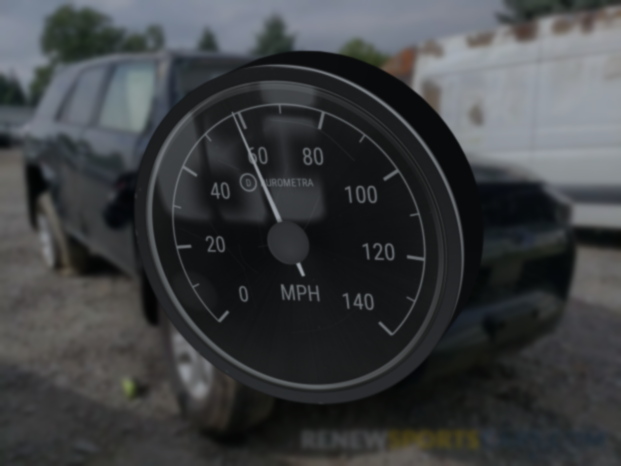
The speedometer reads 60mph
